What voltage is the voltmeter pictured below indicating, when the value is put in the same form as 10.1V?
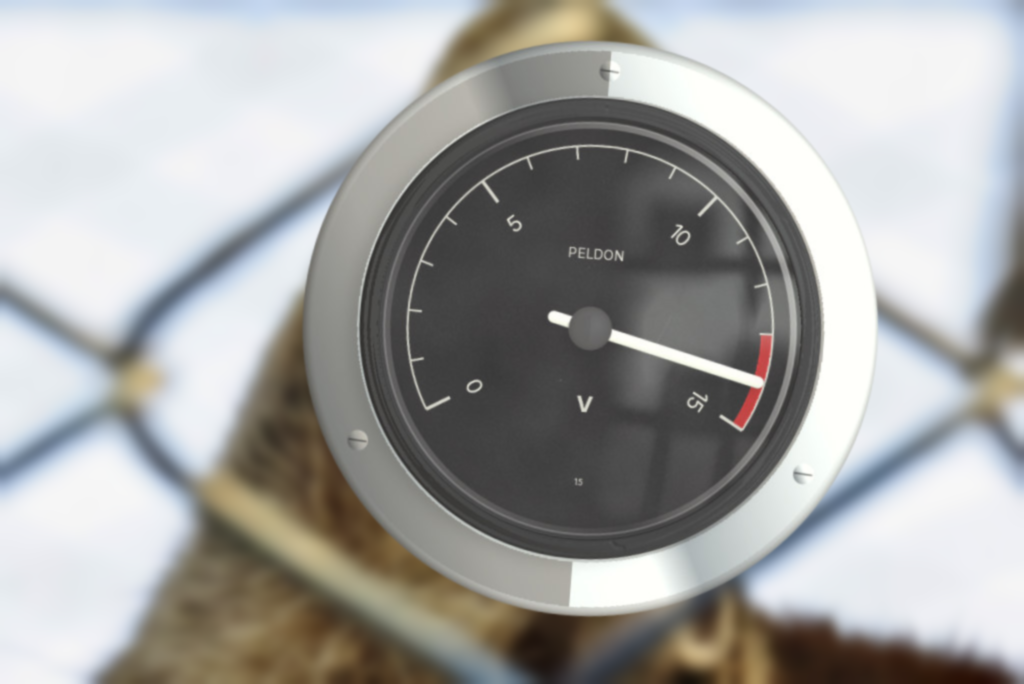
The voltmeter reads 14V
